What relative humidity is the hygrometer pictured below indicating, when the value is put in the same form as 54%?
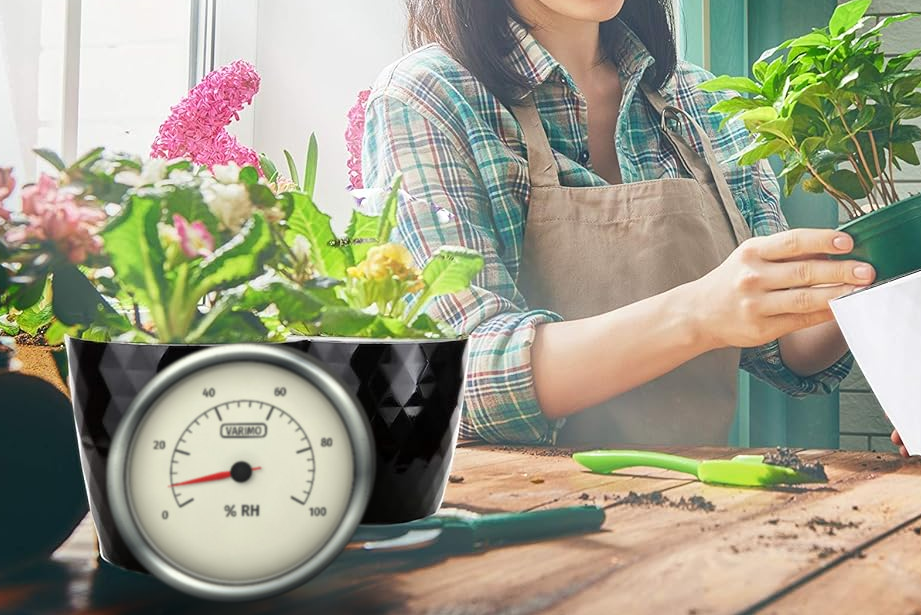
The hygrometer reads 8%
